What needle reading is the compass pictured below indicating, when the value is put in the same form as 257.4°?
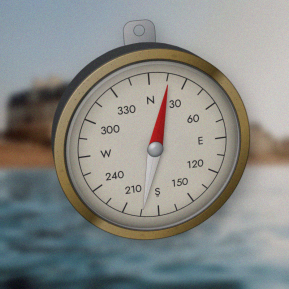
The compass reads 15°
